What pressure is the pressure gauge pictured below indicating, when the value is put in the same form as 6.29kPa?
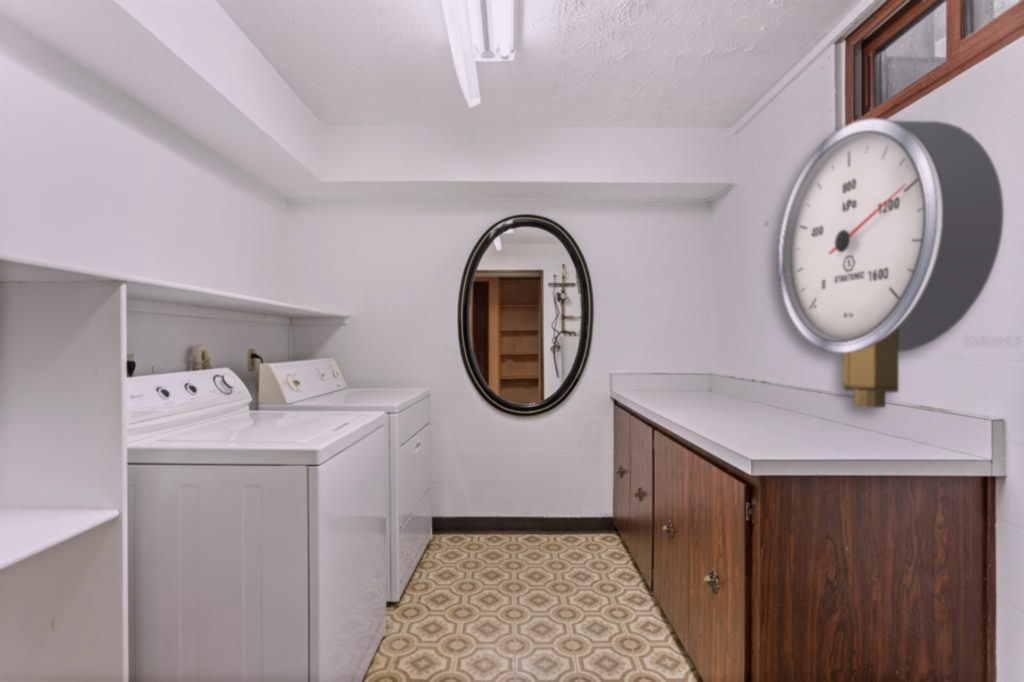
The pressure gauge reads 1200kPa
